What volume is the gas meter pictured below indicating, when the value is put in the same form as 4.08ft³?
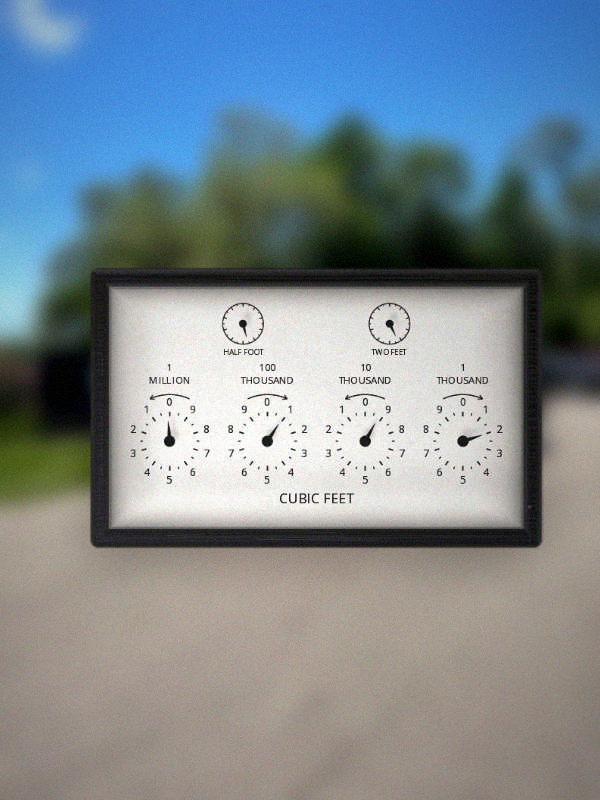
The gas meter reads 9200ft³
